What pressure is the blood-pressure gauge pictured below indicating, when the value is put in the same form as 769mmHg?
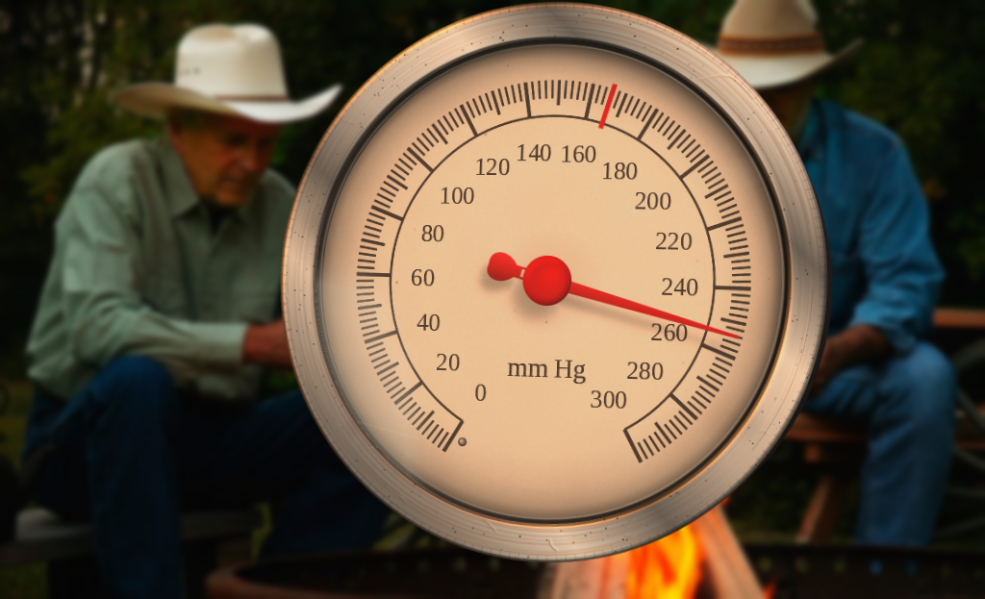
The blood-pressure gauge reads 254mmHg
